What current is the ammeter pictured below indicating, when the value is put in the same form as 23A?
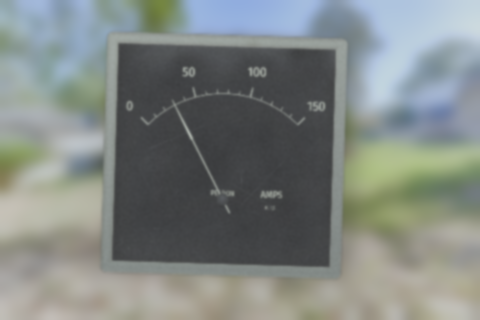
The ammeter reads 30A
